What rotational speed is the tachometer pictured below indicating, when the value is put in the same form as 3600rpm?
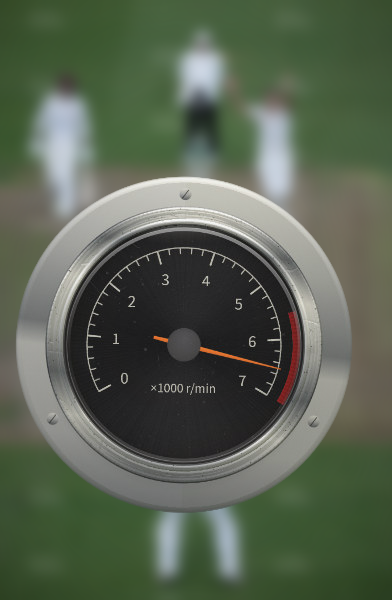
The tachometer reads 6500rpm
